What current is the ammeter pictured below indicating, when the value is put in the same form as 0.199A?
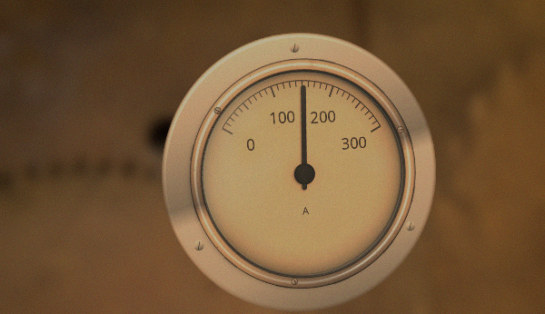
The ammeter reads 150A
